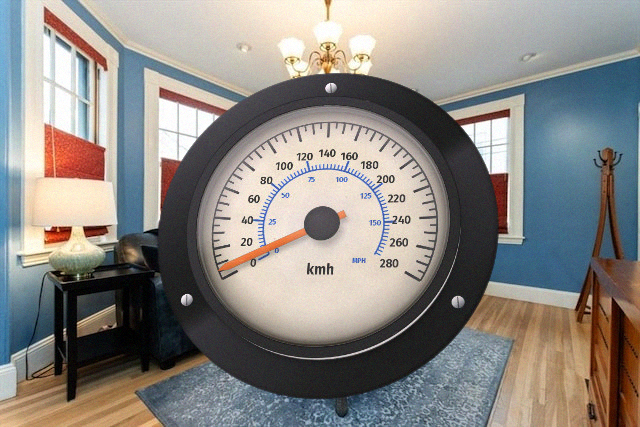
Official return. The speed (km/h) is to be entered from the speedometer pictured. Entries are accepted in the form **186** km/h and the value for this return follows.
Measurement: **5** km/h
